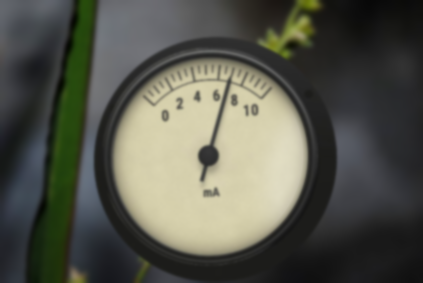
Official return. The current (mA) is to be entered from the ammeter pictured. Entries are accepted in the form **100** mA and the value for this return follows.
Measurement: **7** mA
